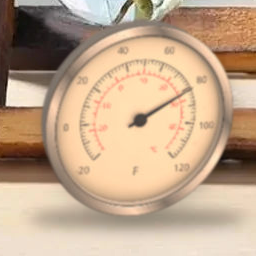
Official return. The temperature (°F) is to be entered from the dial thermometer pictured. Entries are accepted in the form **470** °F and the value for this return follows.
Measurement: **80** °F
